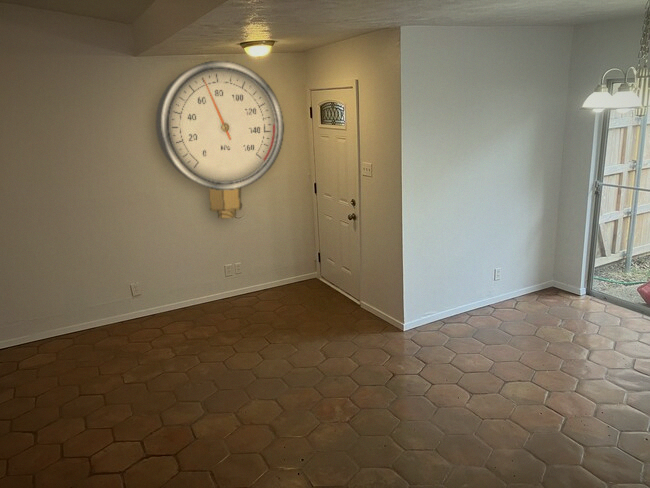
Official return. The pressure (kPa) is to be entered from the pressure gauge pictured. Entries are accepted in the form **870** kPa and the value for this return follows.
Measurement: **70** kPa
